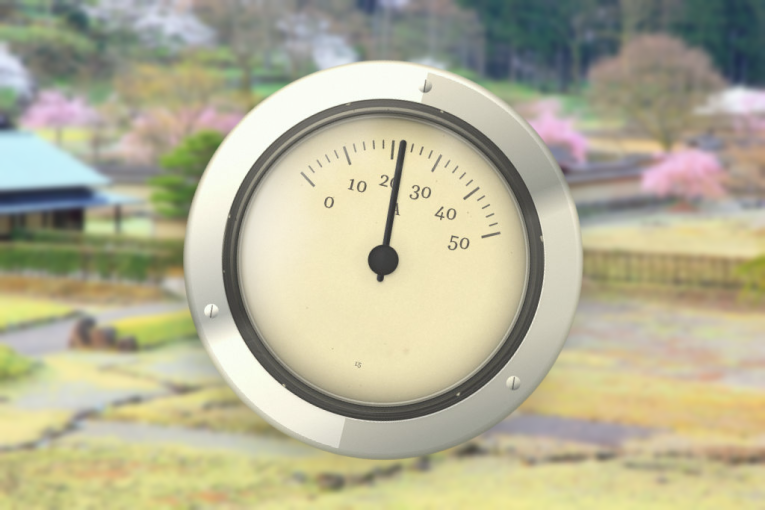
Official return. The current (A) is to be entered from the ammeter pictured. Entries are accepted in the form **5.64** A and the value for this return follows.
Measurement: **22** A
